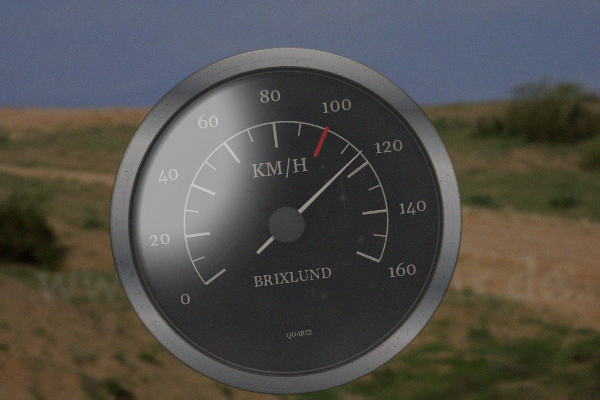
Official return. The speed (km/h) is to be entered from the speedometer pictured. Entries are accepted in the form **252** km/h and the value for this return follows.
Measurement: **115** km/h
